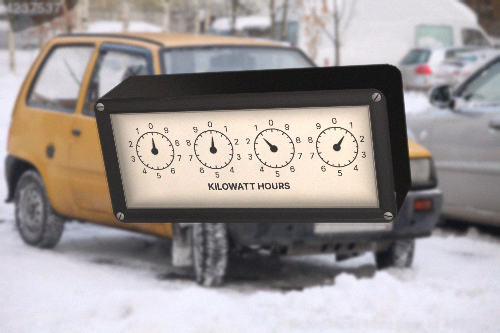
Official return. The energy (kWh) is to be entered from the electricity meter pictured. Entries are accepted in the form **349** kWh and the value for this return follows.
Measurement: **11** kWh
